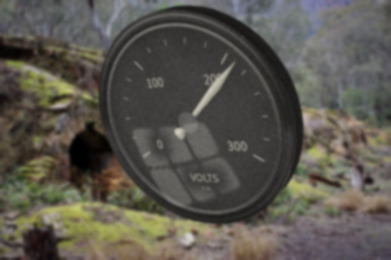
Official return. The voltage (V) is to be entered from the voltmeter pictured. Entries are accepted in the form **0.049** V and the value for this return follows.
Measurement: **210** V
